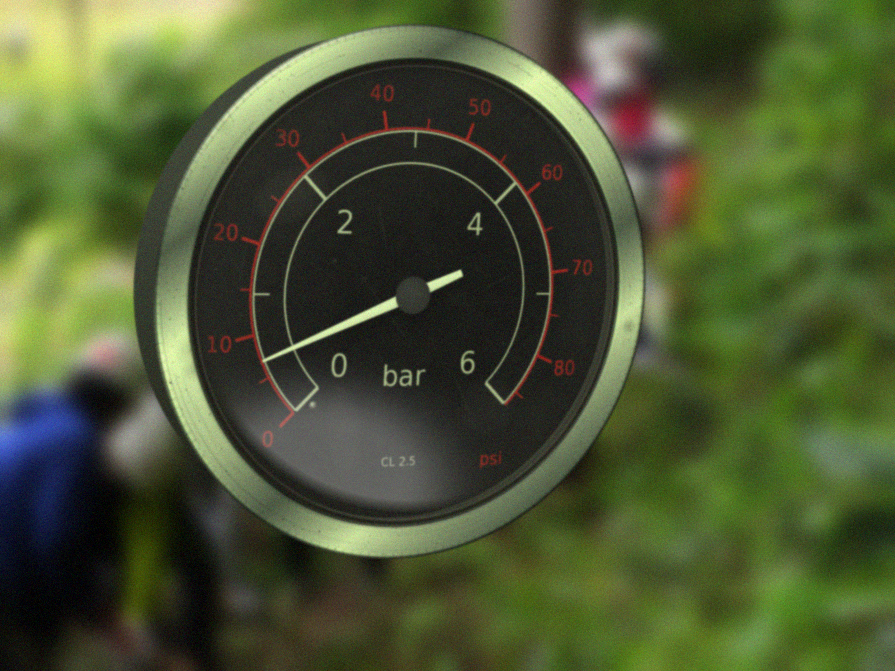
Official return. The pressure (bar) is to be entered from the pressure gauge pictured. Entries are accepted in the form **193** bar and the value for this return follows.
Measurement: **0.5** bar
